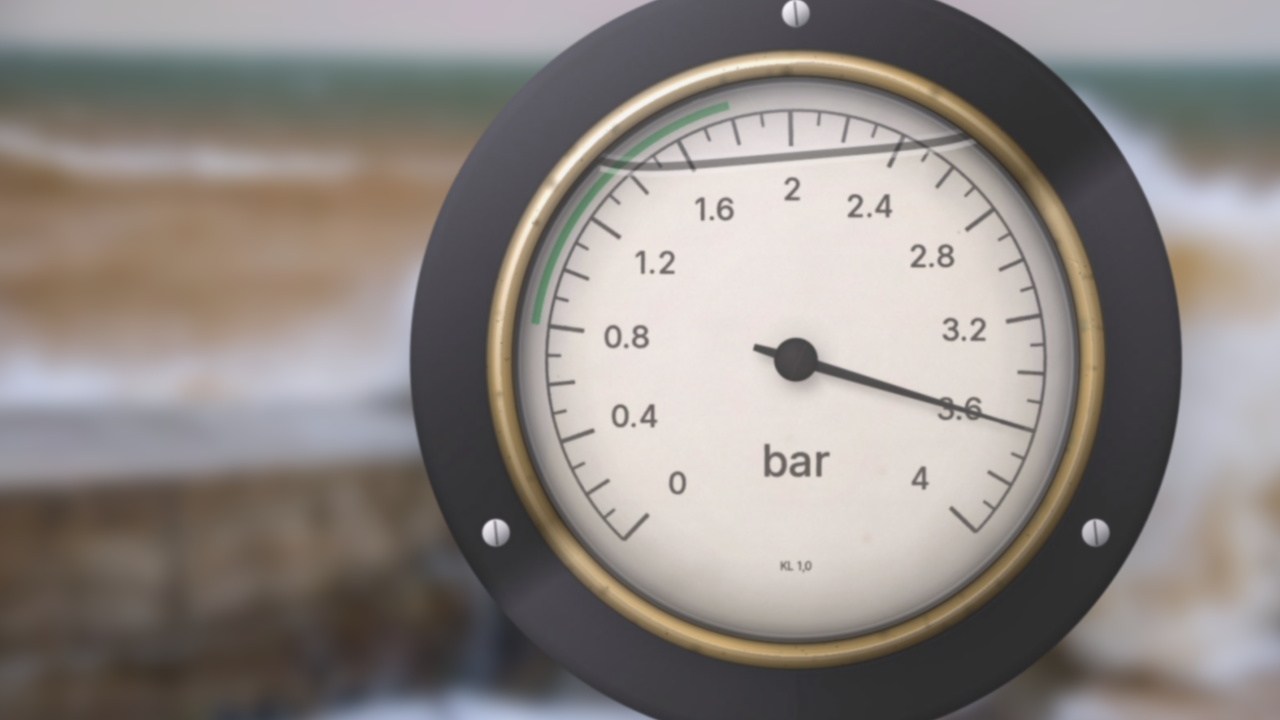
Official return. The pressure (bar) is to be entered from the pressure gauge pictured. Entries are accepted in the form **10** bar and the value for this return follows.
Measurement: **3.6** bar
